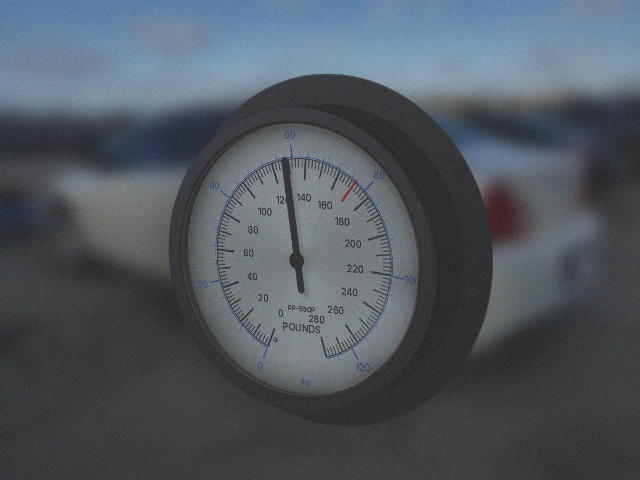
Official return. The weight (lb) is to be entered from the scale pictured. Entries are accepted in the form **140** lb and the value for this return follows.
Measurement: **130** lb
